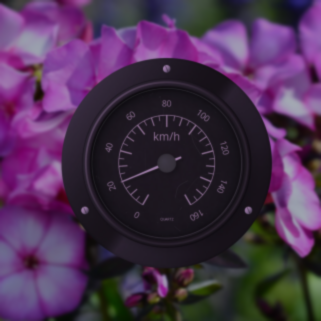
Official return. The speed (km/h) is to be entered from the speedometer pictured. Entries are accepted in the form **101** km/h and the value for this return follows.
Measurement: **20** km/h
